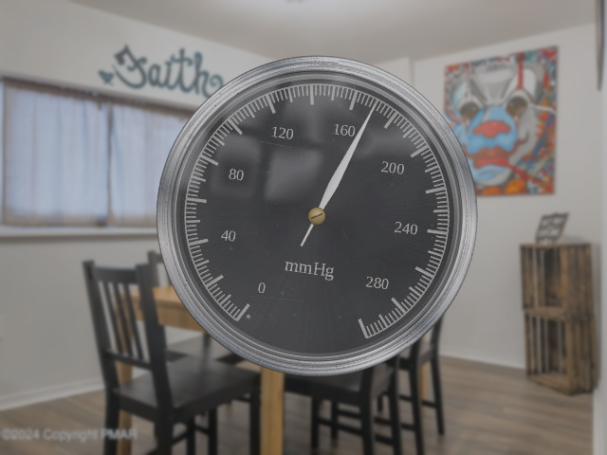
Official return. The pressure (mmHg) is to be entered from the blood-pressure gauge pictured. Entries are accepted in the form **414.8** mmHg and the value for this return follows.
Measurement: **170** mmHg
